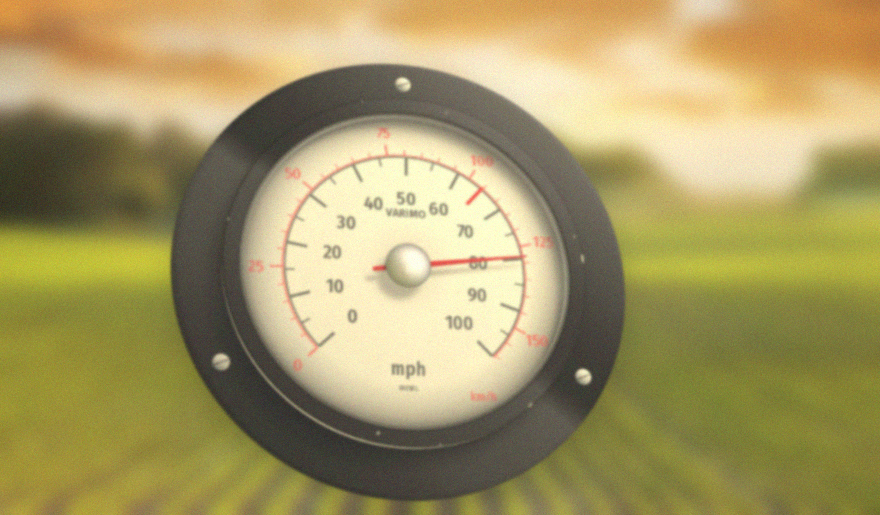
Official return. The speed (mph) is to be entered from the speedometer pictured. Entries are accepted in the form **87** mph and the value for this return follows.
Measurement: **80** mph
